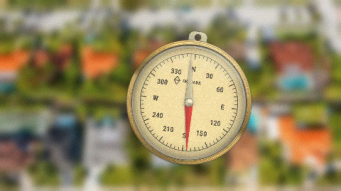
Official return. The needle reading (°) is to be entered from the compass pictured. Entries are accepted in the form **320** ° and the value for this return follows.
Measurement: **175** °
